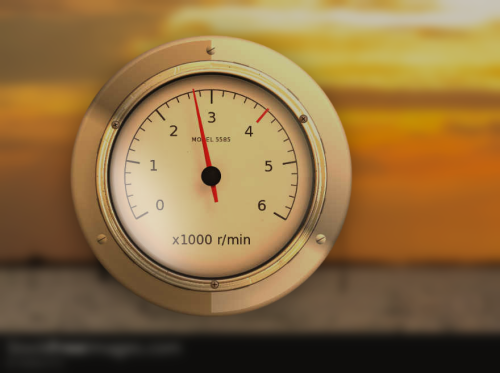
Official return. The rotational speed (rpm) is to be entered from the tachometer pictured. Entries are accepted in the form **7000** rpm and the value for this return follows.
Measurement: **2700** rpm
